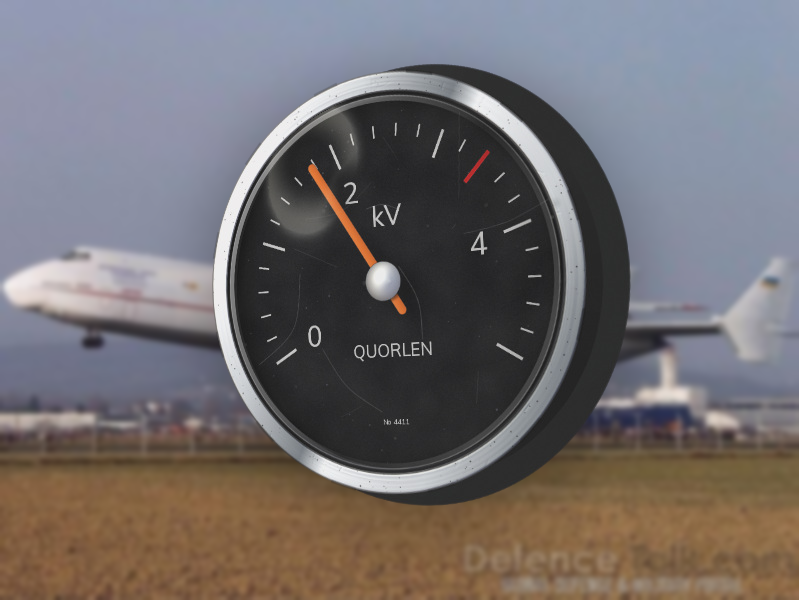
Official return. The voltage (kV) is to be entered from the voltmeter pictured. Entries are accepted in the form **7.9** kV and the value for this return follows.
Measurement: **1.8** kV
